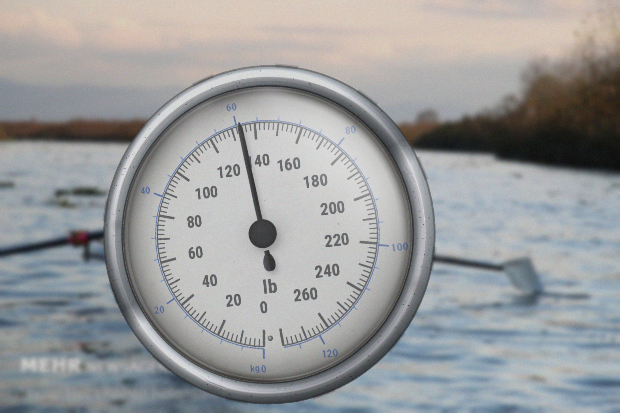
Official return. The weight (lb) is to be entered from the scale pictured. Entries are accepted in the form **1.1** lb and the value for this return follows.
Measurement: **134** lb
